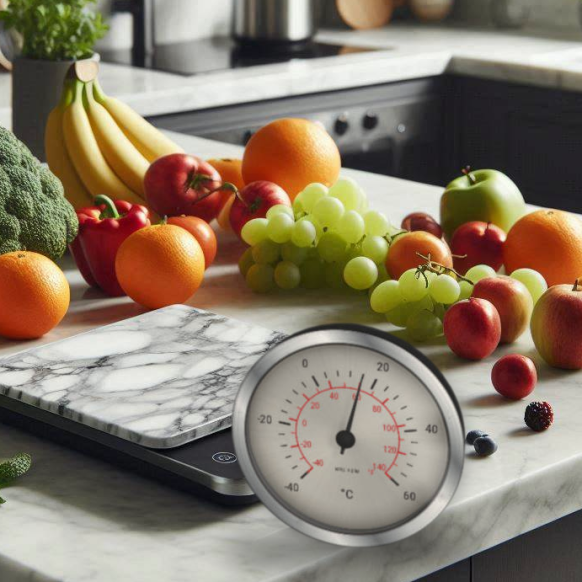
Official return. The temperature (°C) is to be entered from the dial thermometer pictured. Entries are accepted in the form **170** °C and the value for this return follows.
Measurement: **16** °C
